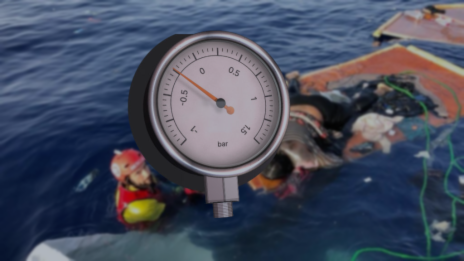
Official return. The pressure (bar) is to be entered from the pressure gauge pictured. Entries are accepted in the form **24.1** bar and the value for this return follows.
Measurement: **-0.25** bar
